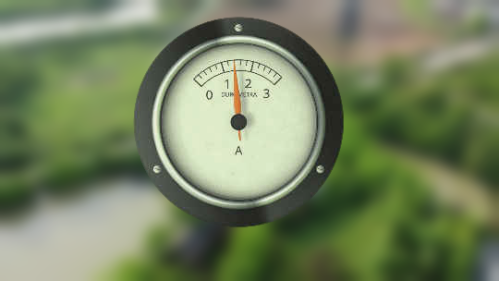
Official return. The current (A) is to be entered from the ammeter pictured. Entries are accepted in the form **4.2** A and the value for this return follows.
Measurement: **1.4** A
